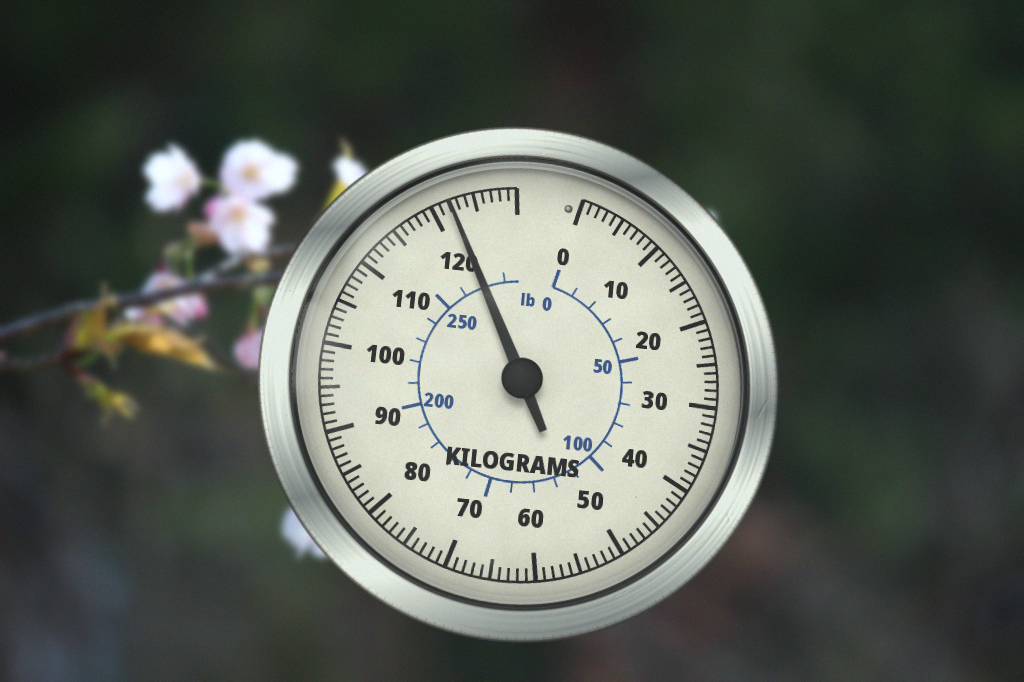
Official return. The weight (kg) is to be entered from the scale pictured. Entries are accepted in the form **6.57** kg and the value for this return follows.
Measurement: **122** kg
